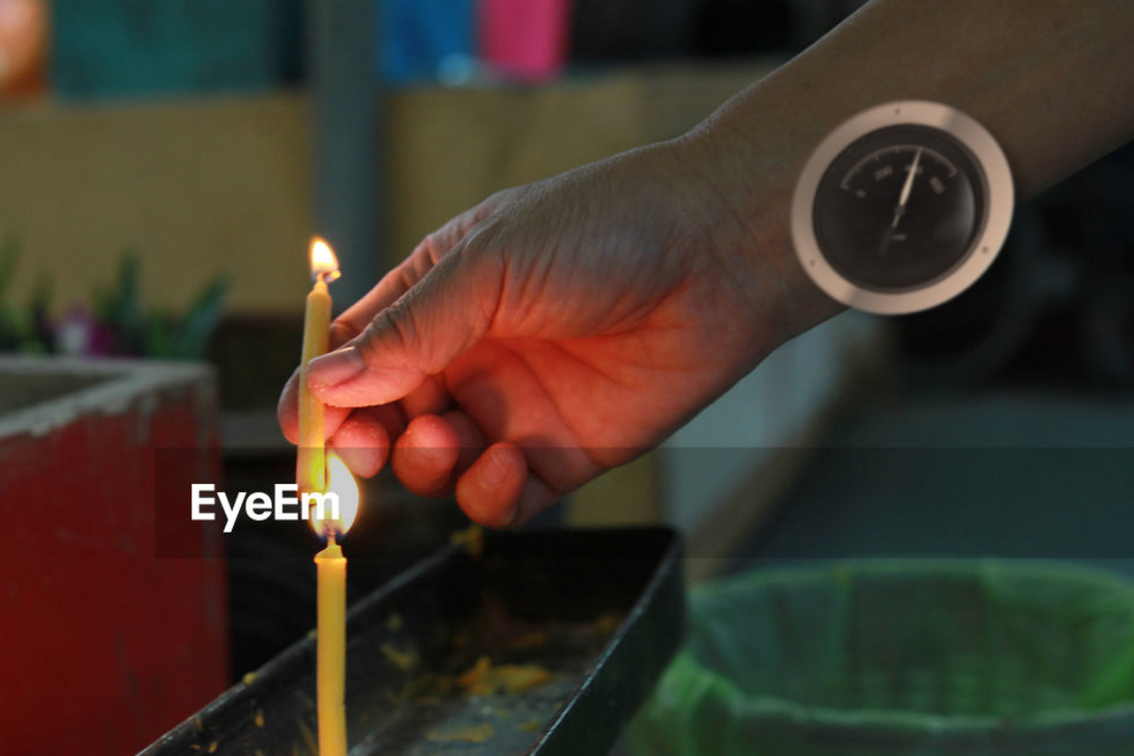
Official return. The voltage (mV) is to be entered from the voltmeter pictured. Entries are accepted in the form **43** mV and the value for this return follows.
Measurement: **400** mV
